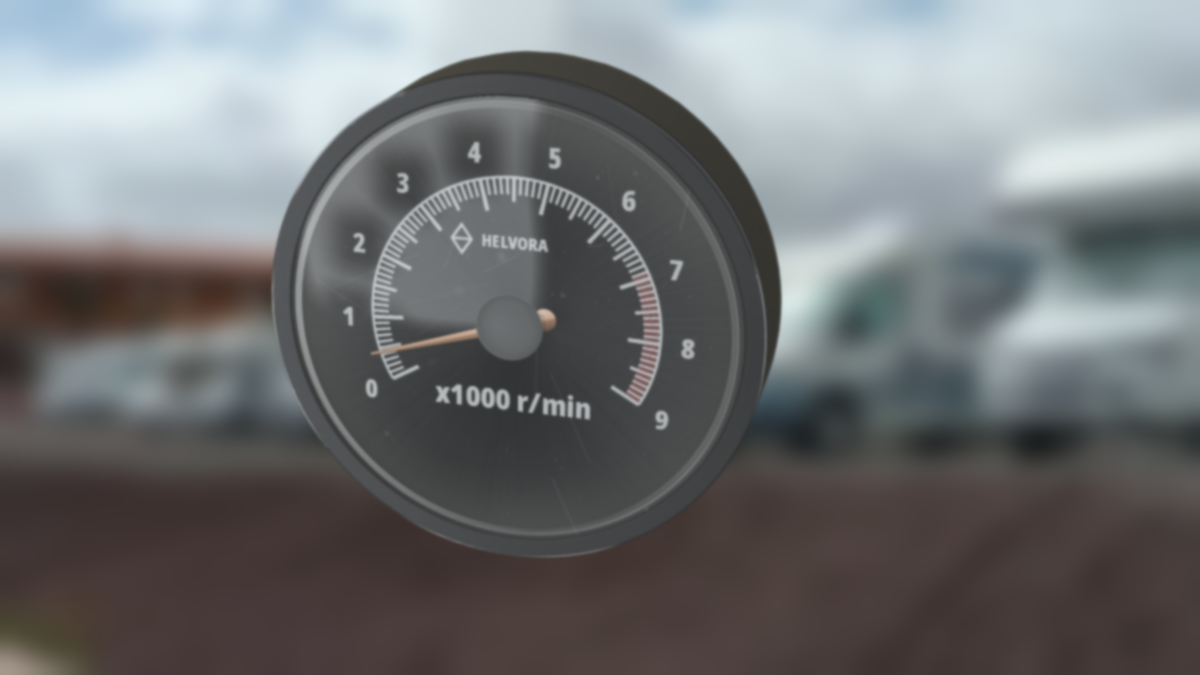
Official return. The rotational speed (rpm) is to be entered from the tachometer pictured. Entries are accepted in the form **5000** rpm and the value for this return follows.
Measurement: **500** rpm
